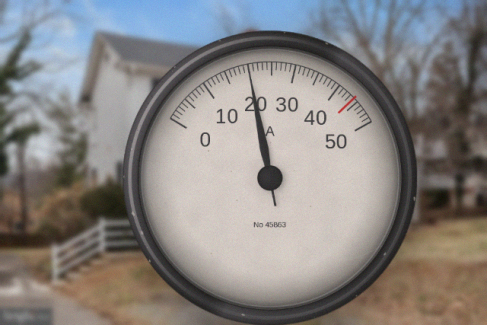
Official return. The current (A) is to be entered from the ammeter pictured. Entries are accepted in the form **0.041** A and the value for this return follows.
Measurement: **20** A
